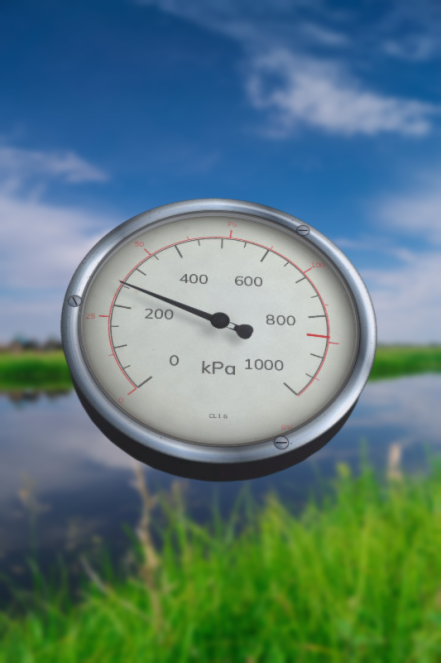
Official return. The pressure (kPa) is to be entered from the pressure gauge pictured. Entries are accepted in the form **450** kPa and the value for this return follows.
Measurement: **250** kPa
